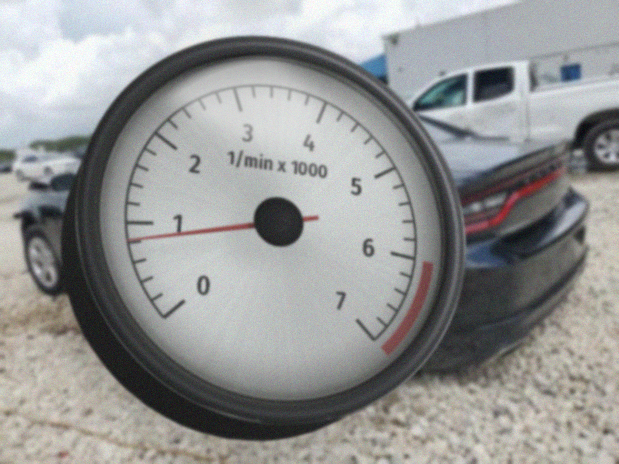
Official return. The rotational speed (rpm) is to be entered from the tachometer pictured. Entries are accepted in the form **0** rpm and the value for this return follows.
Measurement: **800** rpm
